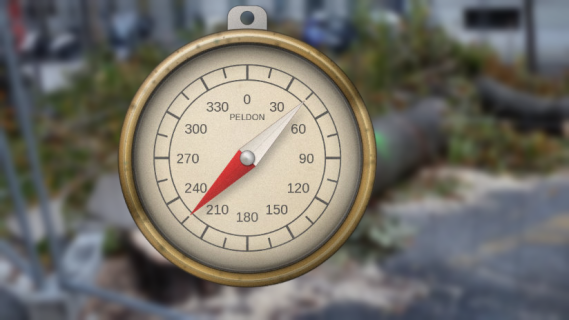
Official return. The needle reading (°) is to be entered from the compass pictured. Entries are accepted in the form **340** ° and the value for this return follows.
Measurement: **225** °
